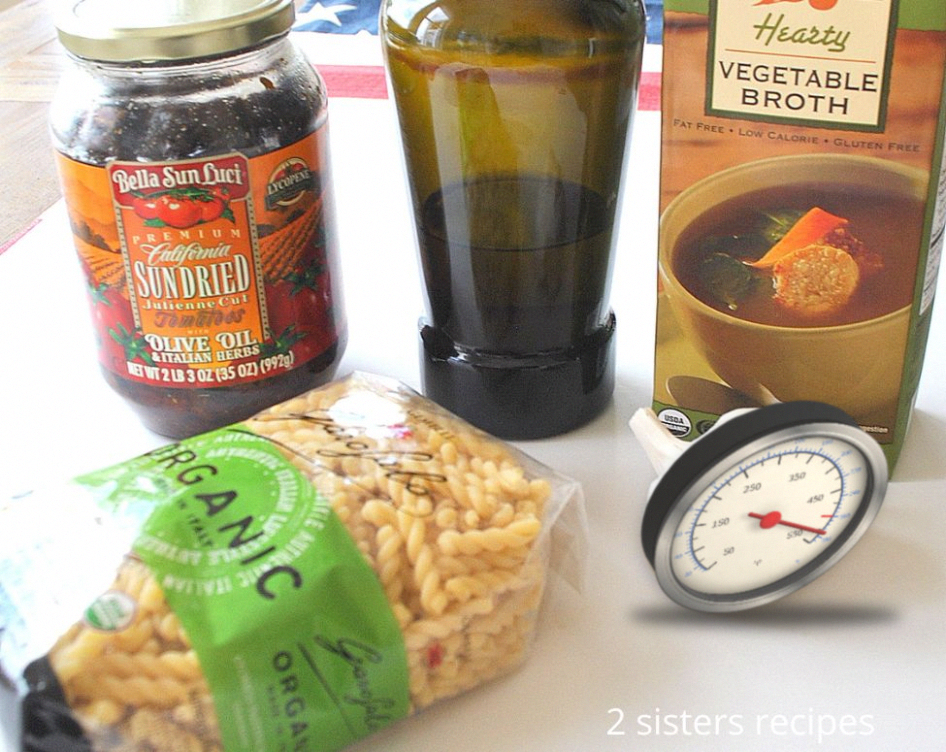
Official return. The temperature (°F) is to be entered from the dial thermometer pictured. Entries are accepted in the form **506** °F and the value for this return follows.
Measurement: **525** °F
